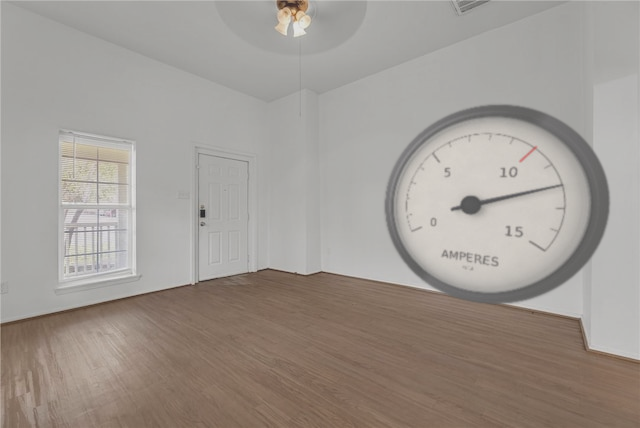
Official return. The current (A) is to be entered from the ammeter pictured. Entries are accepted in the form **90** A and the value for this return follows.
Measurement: **12** A
